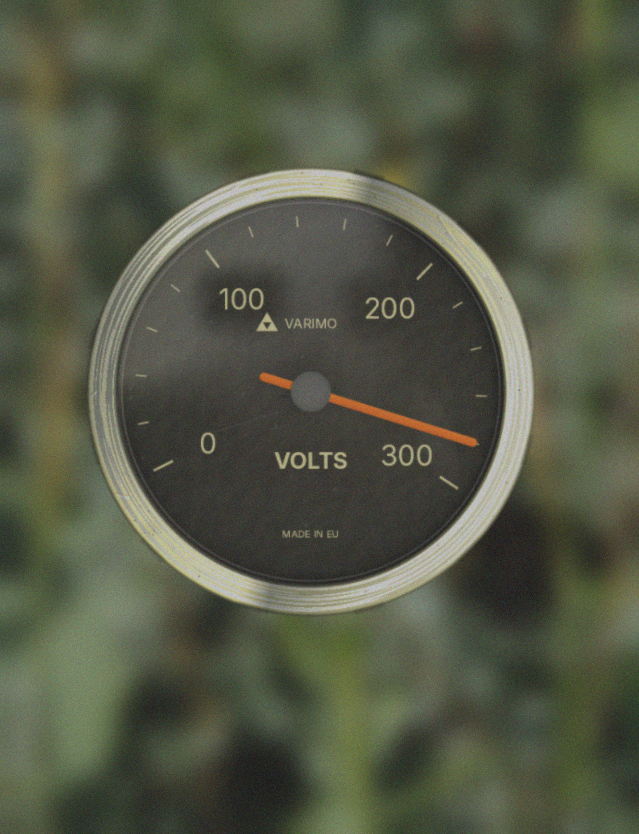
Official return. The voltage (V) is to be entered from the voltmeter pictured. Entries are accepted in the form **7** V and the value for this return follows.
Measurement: **280** V
